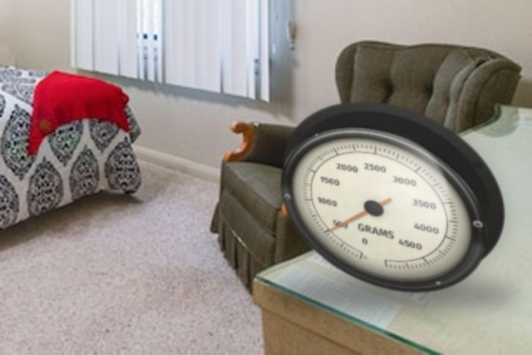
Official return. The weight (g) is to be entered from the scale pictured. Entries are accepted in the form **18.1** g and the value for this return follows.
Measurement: **500** g
